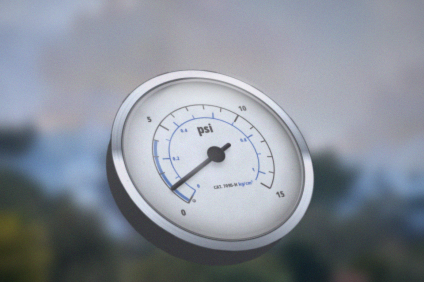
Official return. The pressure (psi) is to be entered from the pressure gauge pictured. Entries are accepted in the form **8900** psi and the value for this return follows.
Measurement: **1** psi
